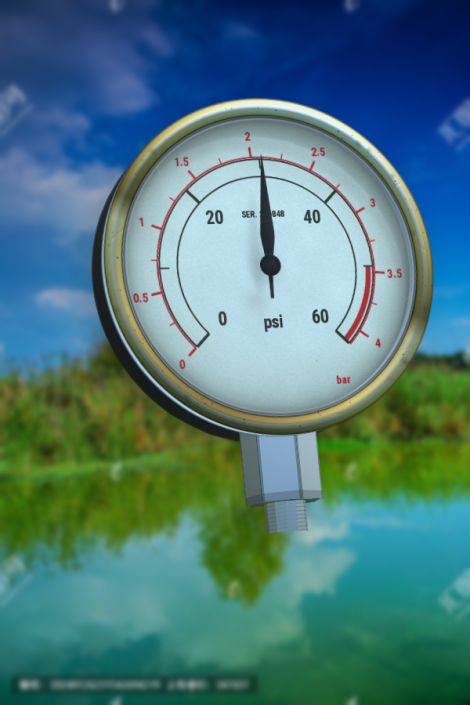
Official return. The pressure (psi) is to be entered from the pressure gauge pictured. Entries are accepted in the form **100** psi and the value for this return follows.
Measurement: **30** psi
